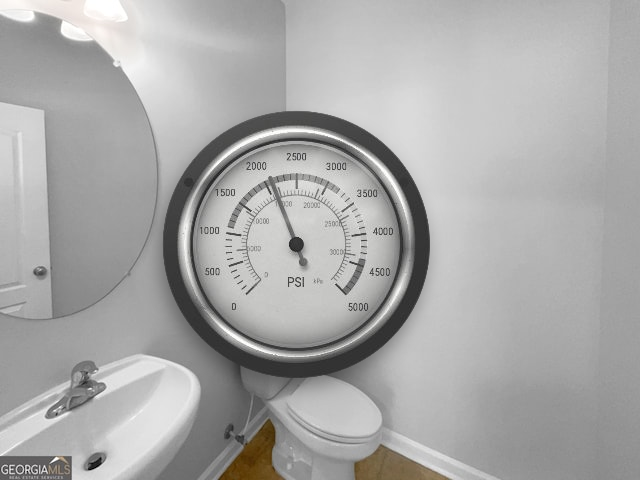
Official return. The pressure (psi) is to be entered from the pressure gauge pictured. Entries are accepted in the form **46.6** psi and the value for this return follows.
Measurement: **2100** psi
